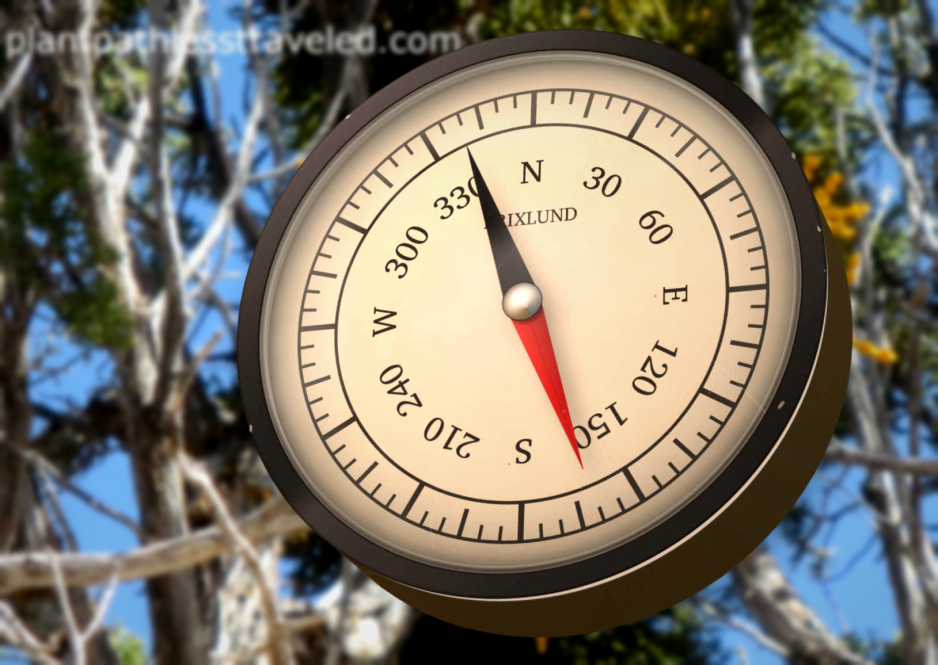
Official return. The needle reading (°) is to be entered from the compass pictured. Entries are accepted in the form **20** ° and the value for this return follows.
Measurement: **160** °
